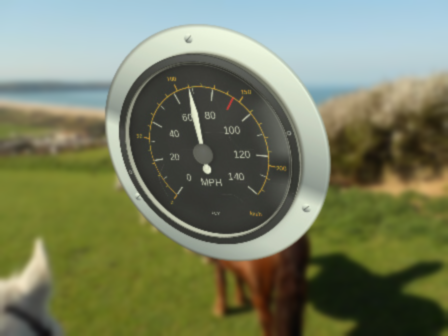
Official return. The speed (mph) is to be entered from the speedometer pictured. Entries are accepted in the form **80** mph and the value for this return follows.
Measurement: **70** mph
